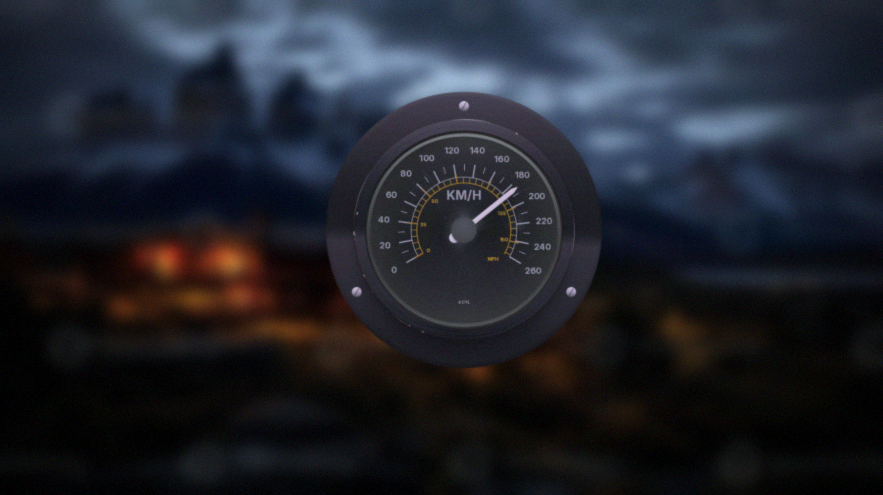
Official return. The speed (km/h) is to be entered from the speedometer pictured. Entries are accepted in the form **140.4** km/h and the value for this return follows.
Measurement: **185** km/h
